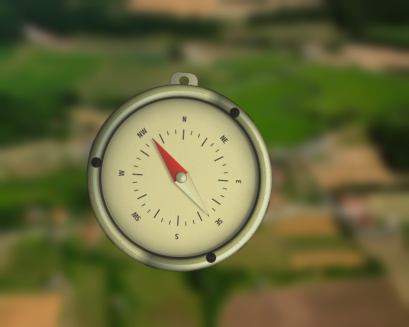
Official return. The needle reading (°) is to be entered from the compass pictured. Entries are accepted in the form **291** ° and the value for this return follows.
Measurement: **320** °
